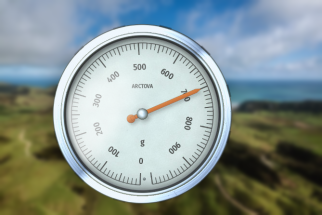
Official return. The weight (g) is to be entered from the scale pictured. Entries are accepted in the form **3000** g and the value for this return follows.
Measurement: **700** g
